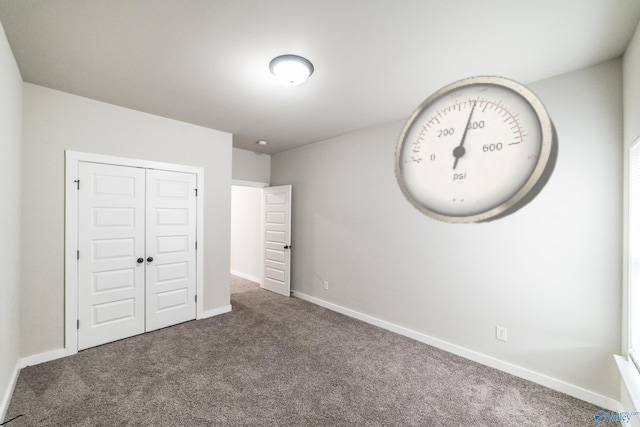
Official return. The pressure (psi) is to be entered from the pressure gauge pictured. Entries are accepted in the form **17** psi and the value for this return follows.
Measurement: **360** psi
